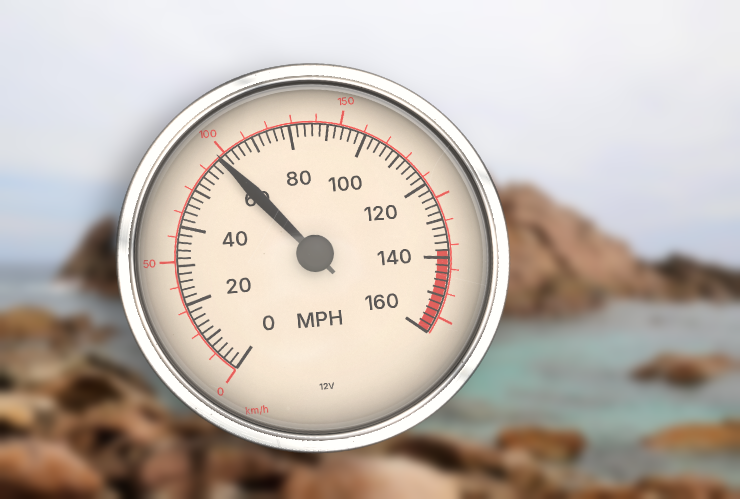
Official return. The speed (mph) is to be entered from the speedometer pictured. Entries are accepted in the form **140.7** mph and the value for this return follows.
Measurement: **60** mph
